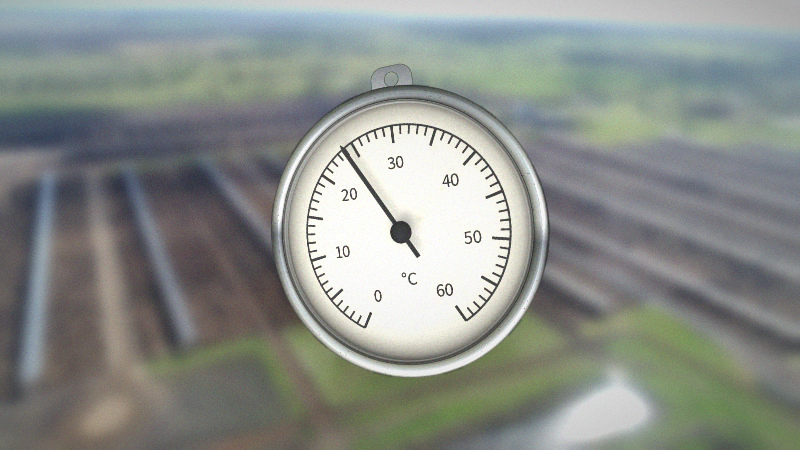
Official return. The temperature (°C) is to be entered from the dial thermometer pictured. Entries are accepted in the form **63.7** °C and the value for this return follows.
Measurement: **24** °C
